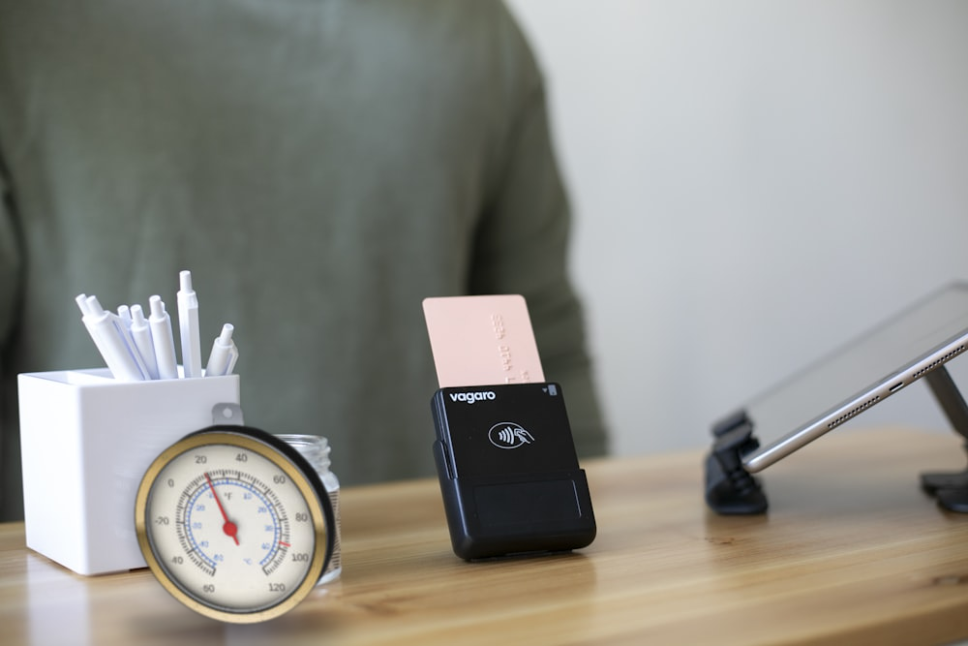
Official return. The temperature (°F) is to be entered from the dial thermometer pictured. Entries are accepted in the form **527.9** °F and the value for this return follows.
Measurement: **20** °F
